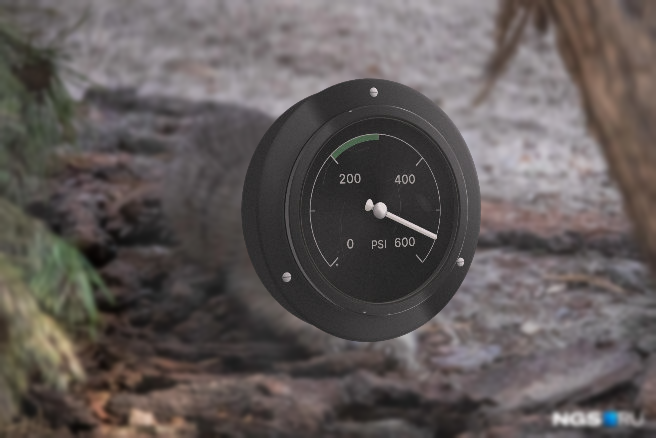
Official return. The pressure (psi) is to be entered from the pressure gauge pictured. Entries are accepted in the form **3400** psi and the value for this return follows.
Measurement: **550** psi
